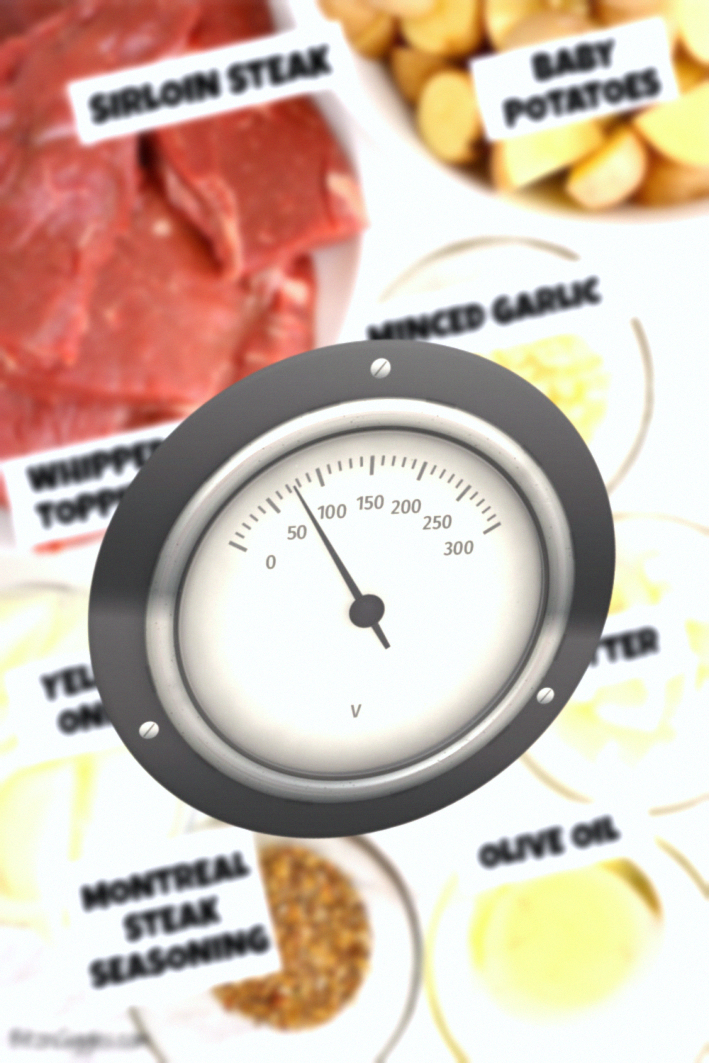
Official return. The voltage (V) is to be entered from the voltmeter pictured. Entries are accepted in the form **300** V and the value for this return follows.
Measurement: **75** V
